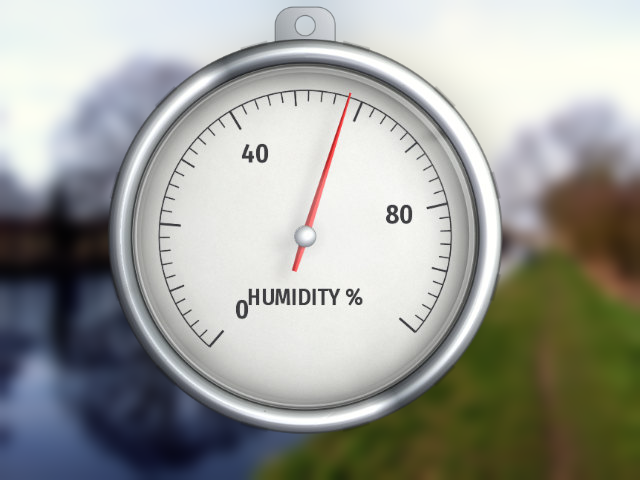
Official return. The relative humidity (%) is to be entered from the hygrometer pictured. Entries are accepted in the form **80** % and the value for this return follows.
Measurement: **58** %
